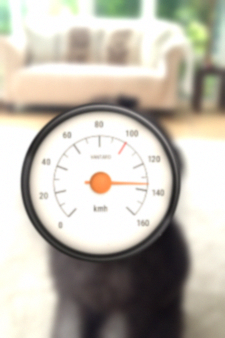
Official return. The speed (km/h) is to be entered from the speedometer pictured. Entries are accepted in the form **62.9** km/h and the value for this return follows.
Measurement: **135** km/h
